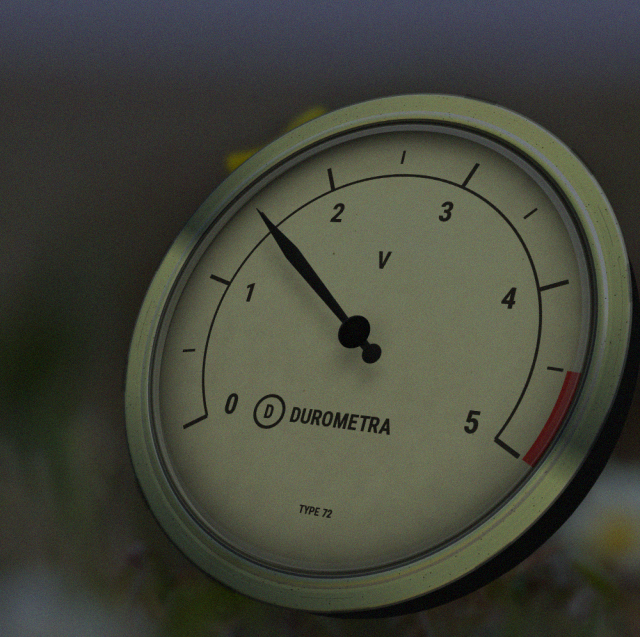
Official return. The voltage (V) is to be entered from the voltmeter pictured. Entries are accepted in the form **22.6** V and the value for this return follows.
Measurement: **1.5** V
